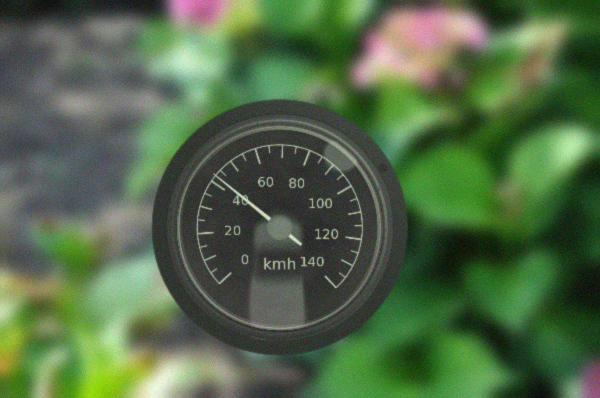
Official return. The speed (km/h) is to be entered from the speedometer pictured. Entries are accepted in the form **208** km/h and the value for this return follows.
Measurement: **42.5** km/h
